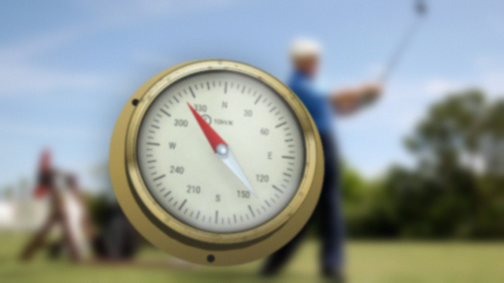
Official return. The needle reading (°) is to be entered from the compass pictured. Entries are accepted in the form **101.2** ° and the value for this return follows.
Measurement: **320** °
